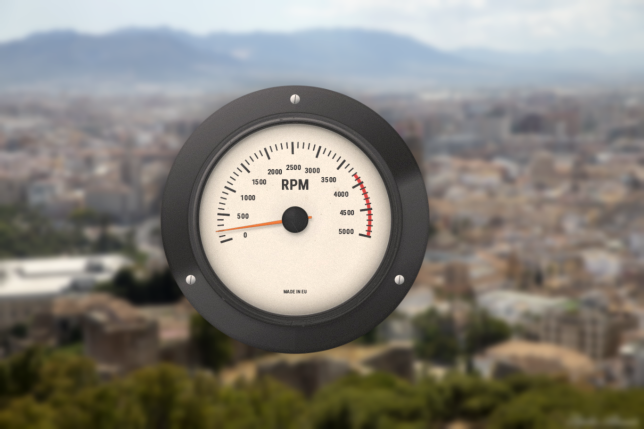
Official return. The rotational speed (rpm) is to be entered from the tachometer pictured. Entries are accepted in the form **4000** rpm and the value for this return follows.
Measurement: **200** rpm
